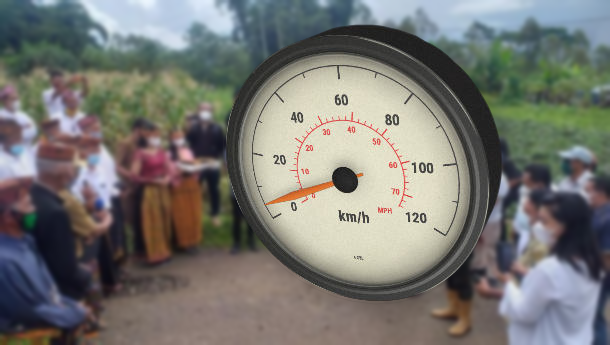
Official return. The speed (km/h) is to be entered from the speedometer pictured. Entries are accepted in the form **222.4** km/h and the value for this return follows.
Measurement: **5** km/h
